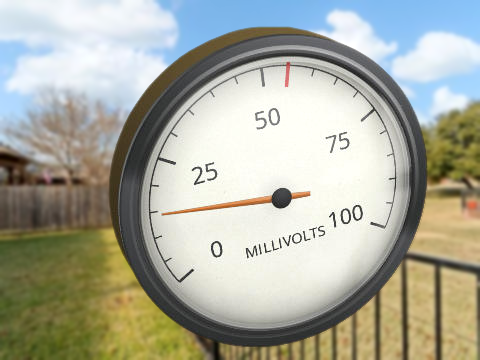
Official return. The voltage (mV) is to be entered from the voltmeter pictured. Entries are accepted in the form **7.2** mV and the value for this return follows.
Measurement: **15** mV
